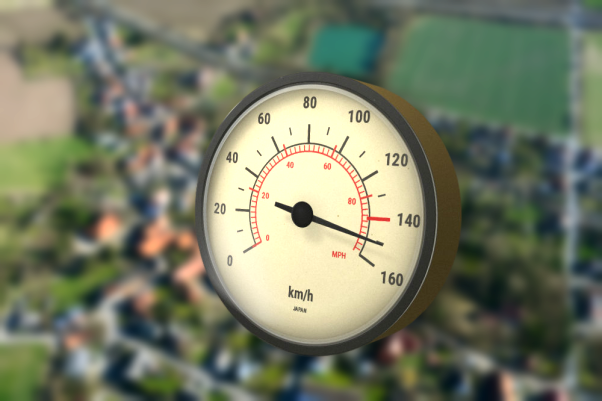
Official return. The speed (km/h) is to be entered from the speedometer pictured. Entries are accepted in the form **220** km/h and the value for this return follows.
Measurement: **150** km/h
